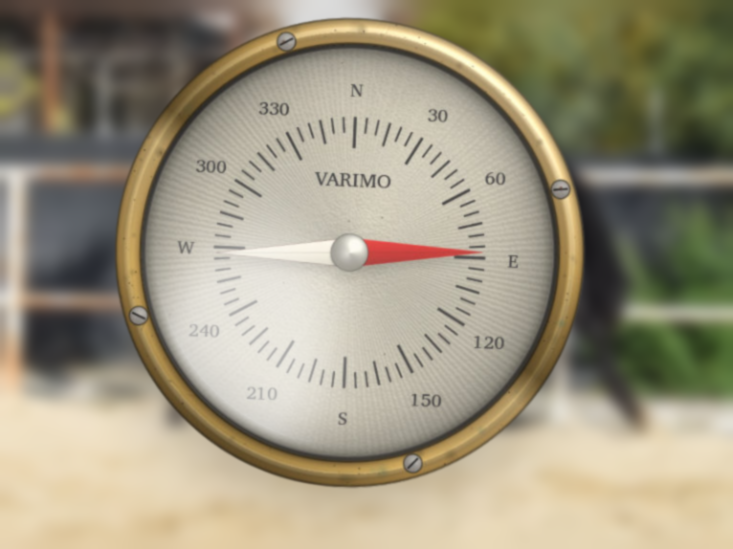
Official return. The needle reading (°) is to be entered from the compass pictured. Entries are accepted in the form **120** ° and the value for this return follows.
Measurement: **87.5** °
